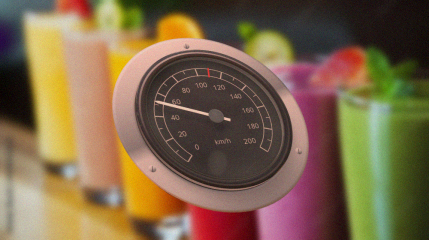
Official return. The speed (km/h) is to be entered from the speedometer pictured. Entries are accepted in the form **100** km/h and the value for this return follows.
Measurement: **50** km/h
